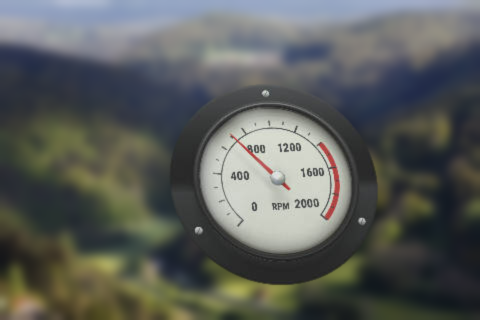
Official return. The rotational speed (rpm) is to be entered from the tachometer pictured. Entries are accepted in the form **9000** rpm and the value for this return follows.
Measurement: **700** rpm
